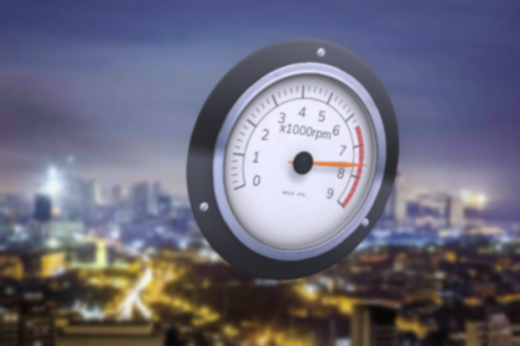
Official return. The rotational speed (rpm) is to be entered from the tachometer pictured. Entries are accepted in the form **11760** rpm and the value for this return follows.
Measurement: **7600** rpm
